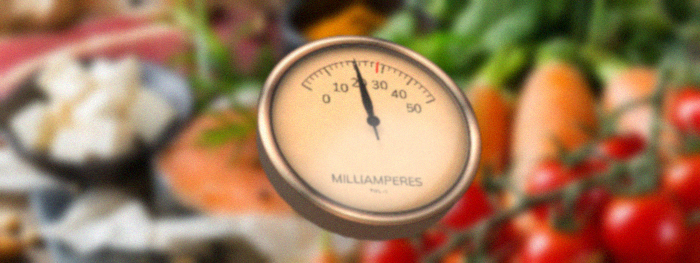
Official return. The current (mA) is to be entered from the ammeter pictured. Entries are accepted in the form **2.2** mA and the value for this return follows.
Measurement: **20** mA
